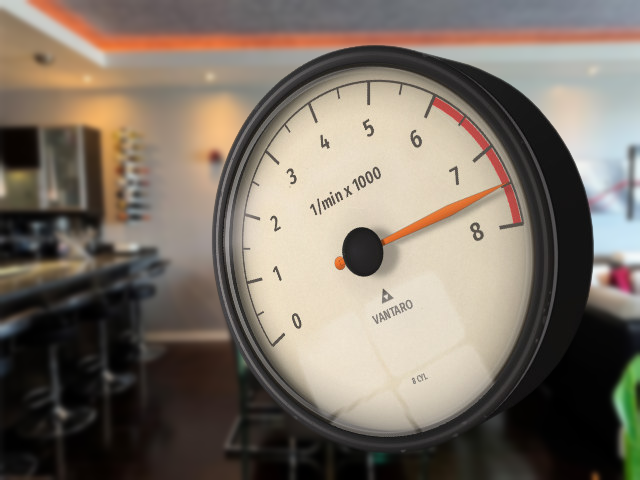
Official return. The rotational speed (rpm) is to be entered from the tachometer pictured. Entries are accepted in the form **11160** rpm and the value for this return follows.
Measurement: **7500** rpm
